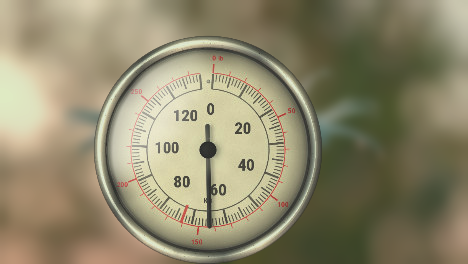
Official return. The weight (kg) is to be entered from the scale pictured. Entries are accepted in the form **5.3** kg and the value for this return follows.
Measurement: **65** kg
